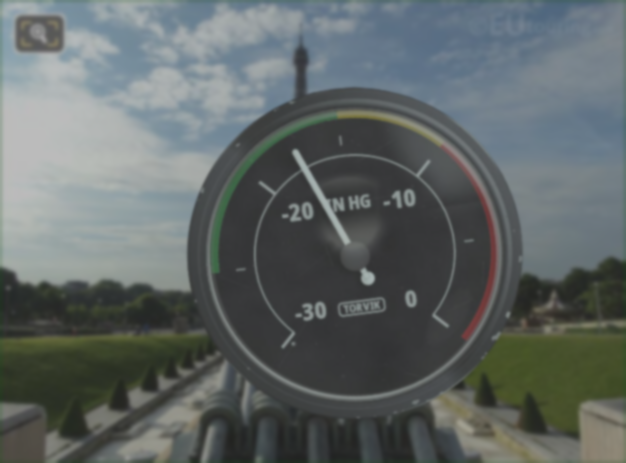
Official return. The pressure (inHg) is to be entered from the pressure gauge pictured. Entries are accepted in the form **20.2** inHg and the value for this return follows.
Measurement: **-17.5** inHg
